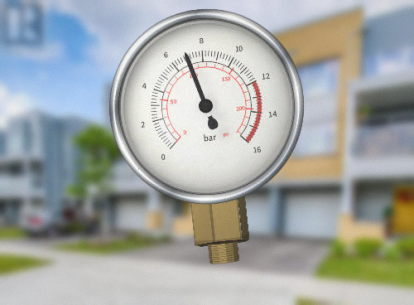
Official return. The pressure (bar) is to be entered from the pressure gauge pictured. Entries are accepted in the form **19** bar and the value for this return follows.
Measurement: **7** bar
